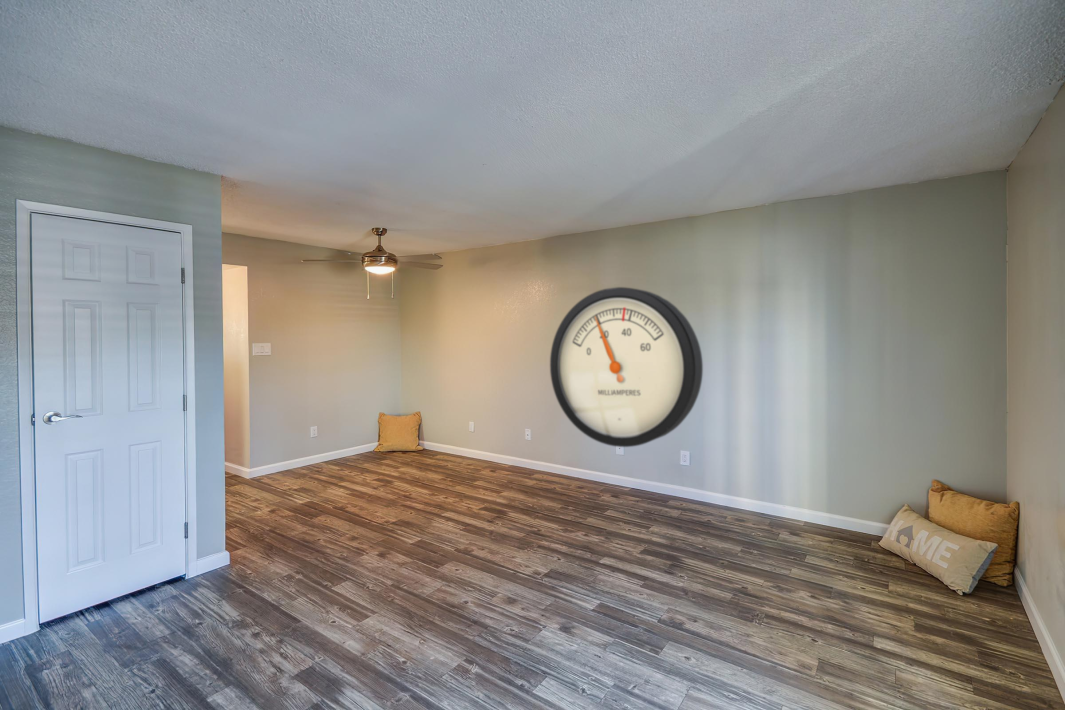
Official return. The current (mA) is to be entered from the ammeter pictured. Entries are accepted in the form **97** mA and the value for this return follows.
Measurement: **20** mA
